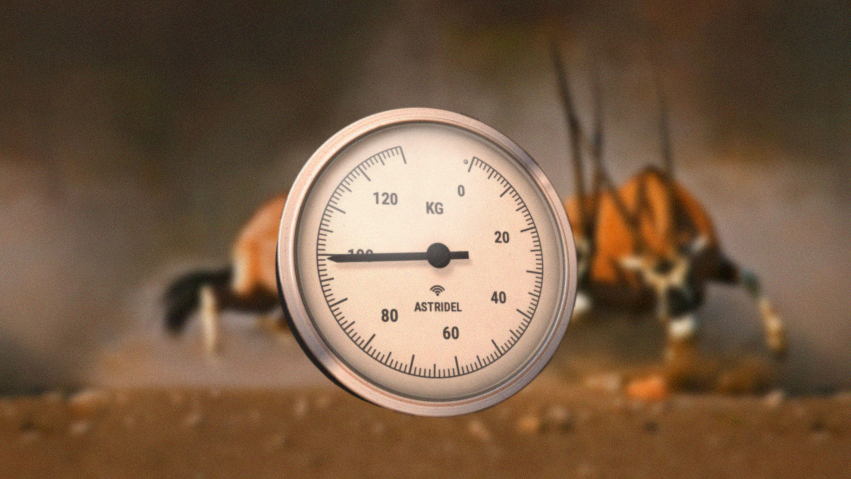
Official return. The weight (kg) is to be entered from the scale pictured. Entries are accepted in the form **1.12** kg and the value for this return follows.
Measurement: **99** kg
